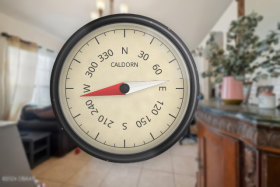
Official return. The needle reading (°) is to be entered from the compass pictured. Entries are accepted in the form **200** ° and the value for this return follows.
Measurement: **260** °
